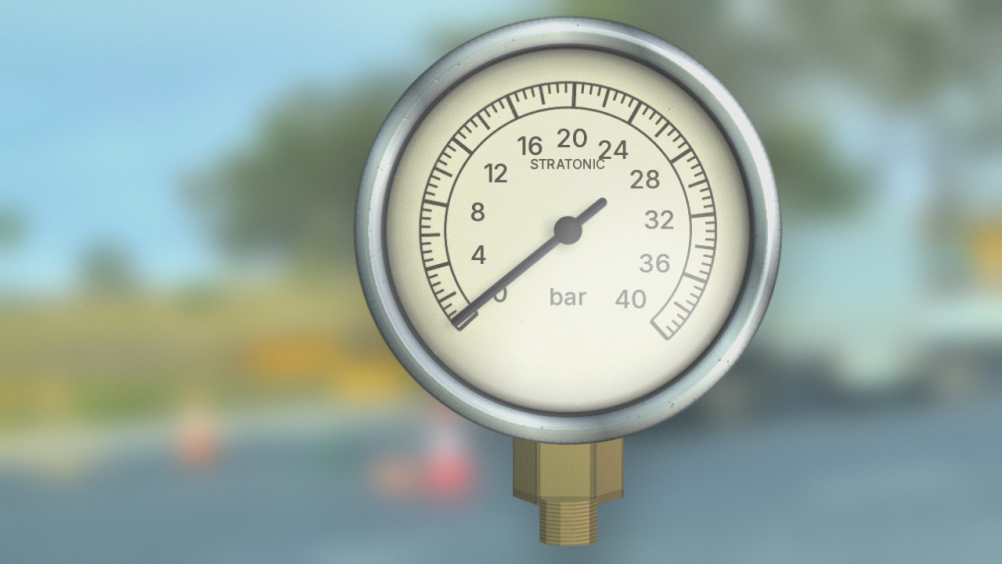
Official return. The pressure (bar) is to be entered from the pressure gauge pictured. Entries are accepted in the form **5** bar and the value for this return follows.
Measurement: **0.5** bar
